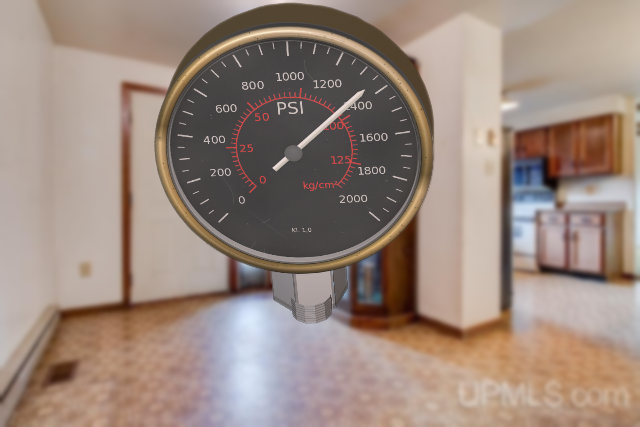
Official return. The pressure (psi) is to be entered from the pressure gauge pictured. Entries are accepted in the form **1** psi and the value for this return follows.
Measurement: **1350** psi
